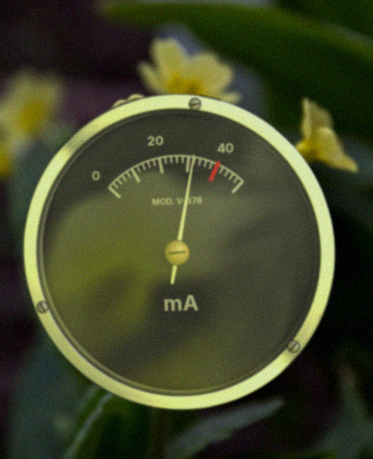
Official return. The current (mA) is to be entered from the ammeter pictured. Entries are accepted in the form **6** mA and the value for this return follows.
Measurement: **32** mA
